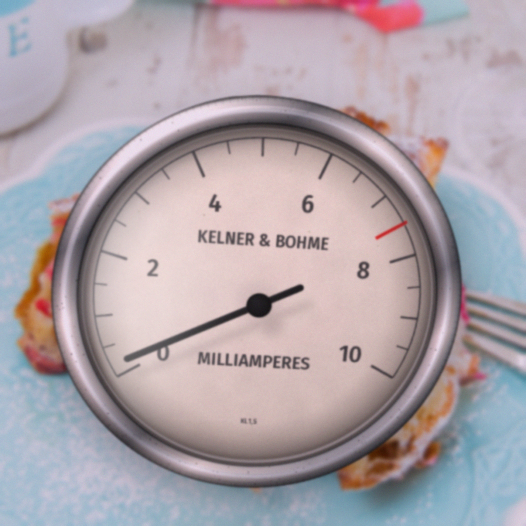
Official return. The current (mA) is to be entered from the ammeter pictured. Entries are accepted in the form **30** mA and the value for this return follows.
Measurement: **0.25** mA
